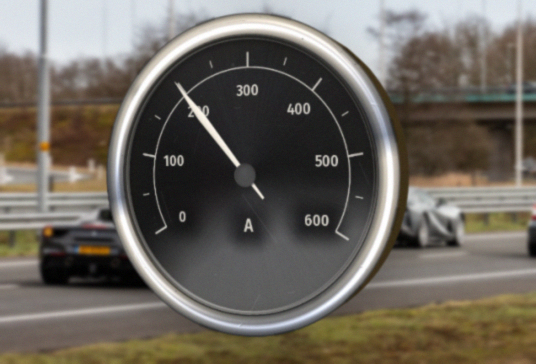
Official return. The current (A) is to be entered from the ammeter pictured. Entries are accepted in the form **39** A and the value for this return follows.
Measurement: **200** A
